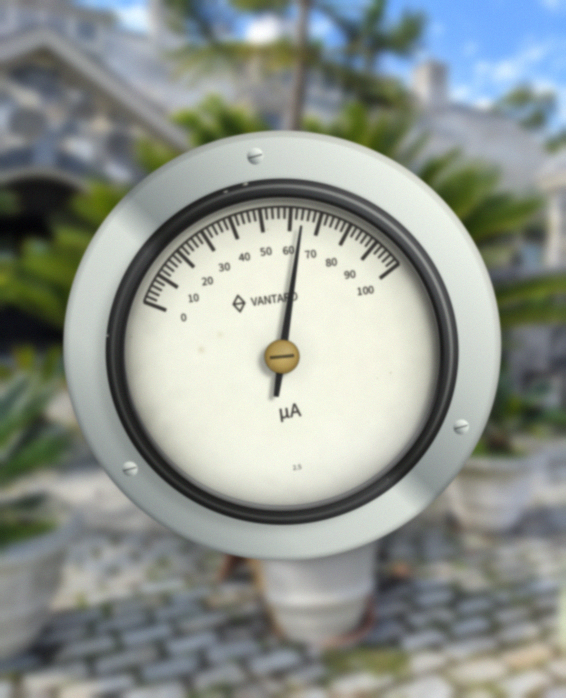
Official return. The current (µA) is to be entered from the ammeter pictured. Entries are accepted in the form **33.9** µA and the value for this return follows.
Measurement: **64** µA
